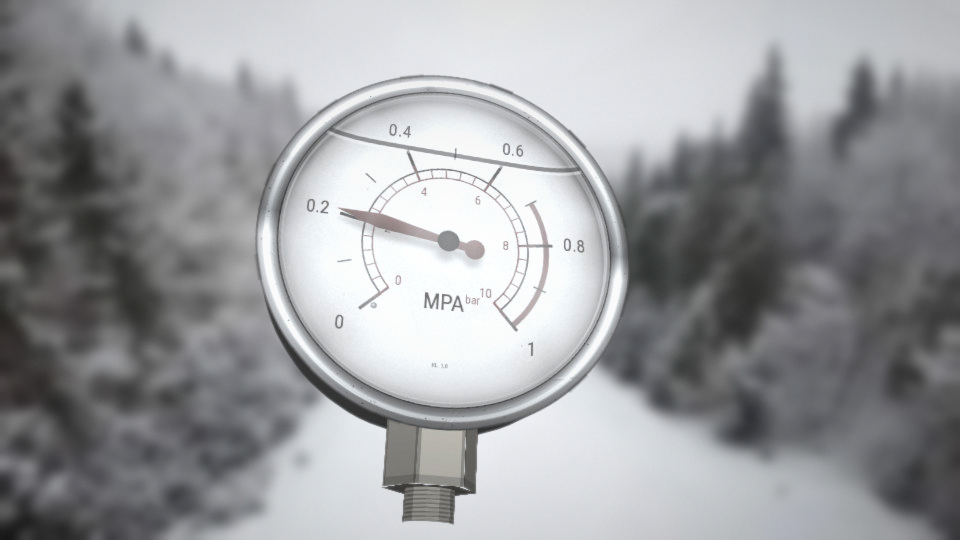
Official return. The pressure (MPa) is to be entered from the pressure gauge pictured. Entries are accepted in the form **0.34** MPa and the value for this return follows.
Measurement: **0.2** MPa
